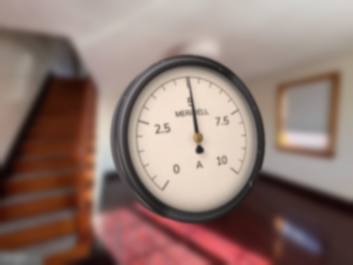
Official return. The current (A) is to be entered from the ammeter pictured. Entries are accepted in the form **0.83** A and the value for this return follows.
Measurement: **5** A
